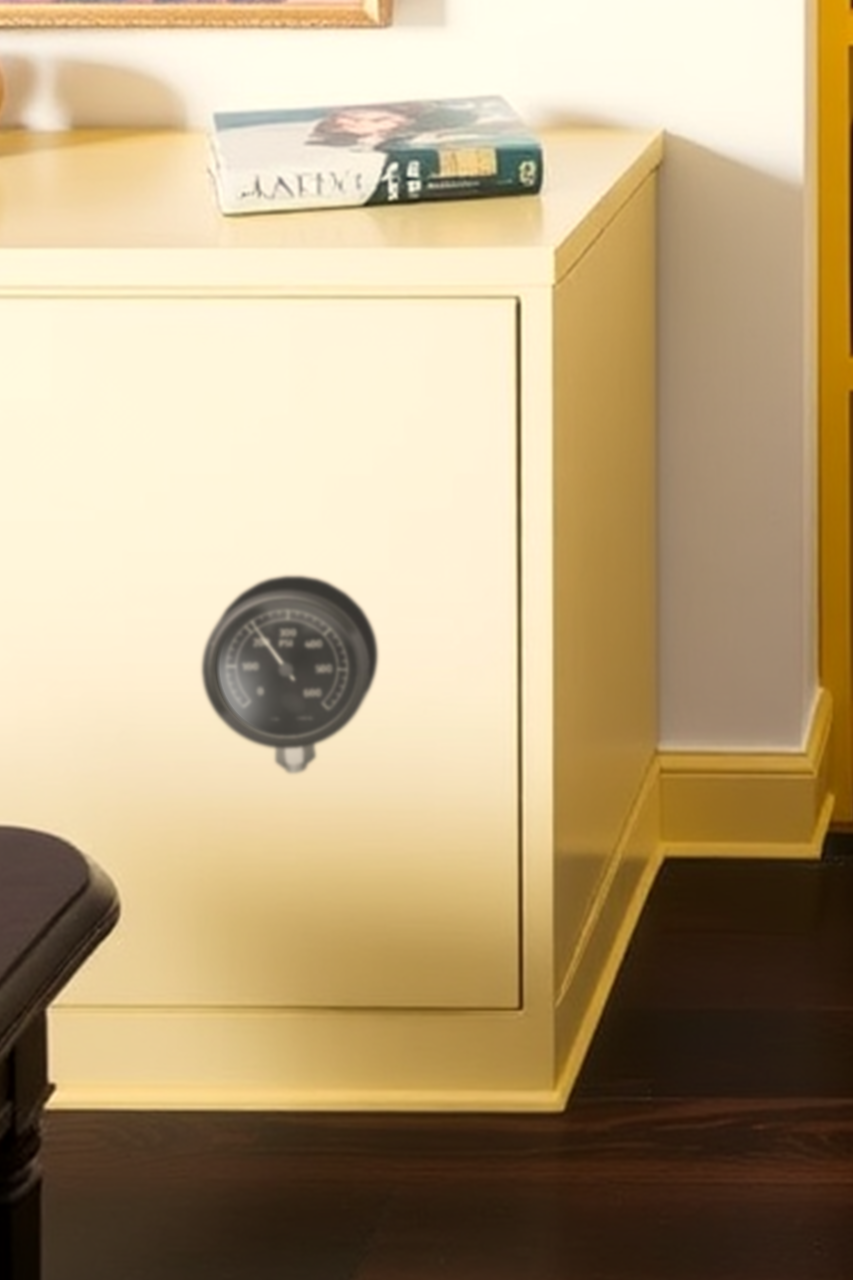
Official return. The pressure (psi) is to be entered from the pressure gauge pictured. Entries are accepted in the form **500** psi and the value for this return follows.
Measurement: **220** psi
